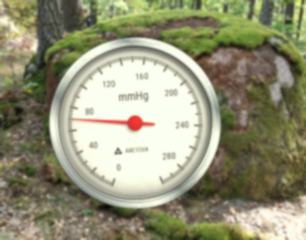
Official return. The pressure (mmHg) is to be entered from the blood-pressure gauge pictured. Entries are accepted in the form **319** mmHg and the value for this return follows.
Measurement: **70** mmHg
